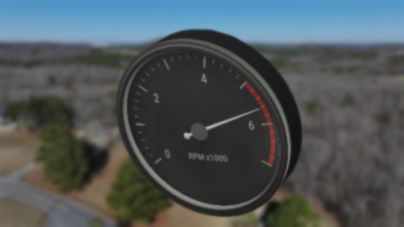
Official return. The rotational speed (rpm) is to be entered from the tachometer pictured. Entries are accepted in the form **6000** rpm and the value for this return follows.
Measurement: **5600** rpm
